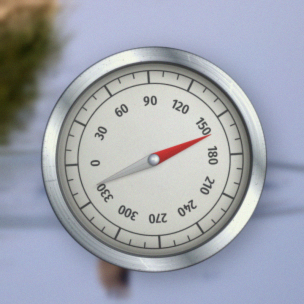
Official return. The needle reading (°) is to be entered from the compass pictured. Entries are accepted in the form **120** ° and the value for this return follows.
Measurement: **160** °
